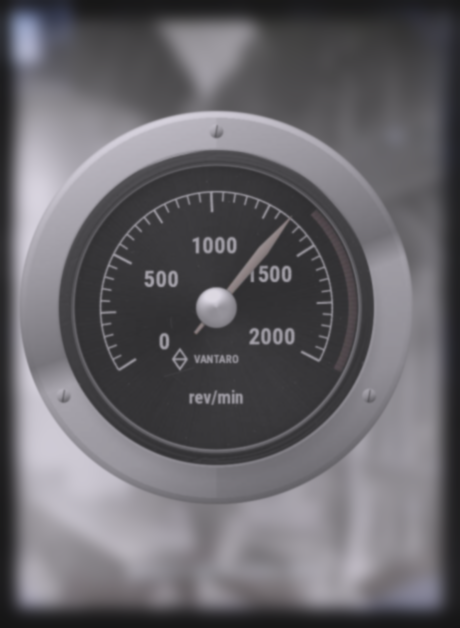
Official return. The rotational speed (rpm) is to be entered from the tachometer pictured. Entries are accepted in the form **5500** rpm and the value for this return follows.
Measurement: **1350** rpm
